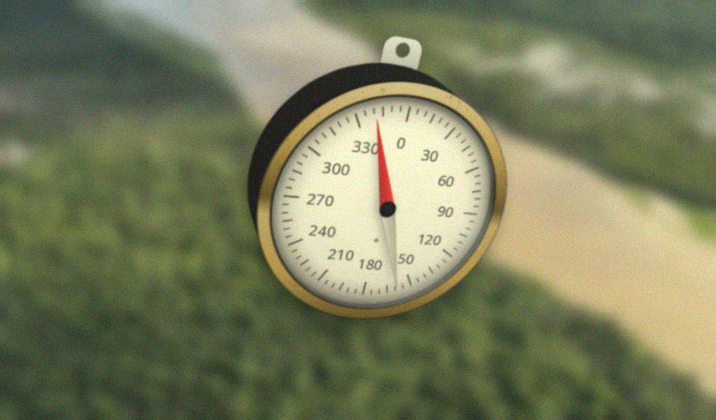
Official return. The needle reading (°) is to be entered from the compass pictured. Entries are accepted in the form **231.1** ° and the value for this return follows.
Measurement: **340** °
